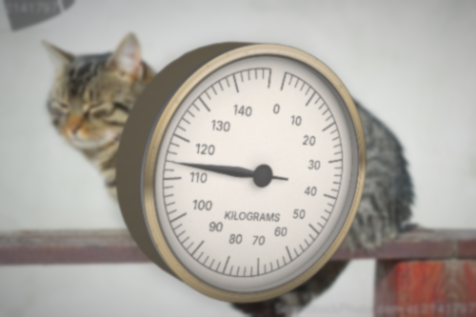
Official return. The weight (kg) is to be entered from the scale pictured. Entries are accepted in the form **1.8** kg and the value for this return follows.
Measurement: **114** kg
